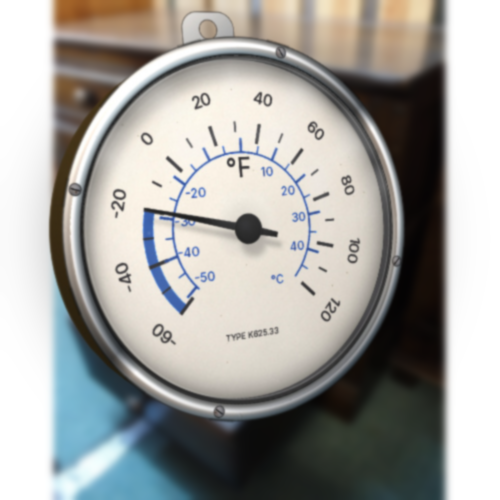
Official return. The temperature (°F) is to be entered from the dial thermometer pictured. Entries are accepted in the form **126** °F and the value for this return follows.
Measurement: **-20** °F
